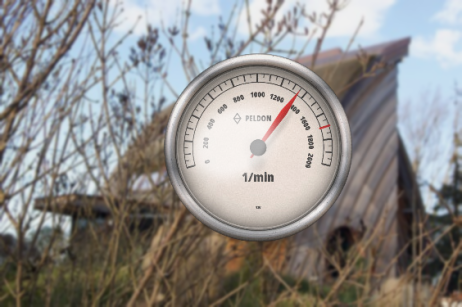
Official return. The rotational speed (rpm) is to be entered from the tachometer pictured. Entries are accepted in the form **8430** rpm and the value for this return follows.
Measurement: **1350** rpm
